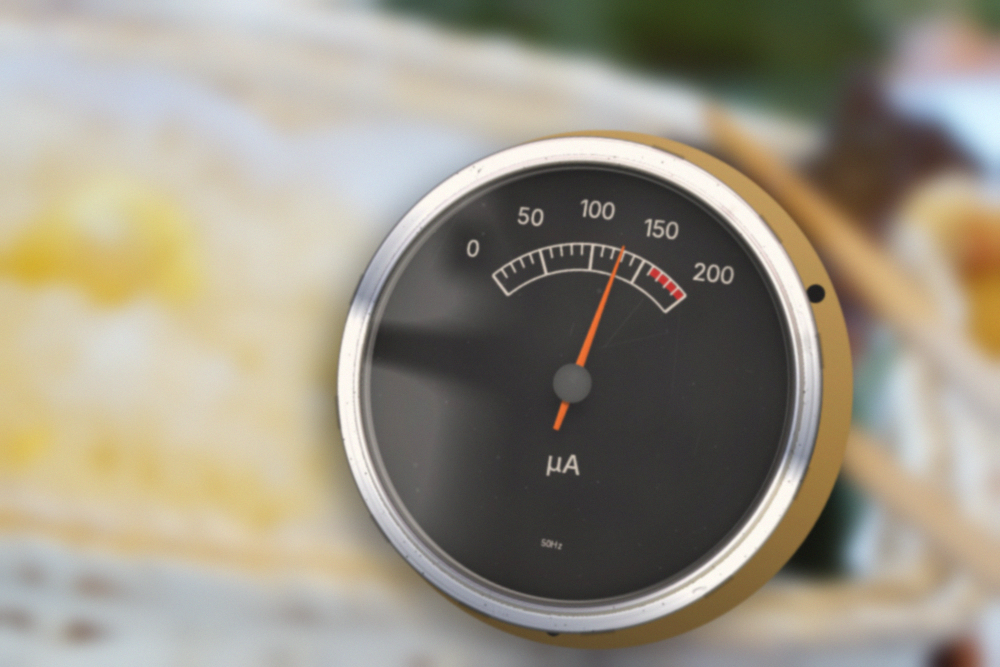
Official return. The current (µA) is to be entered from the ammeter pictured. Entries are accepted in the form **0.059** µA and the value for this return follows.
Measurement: **130** µA
